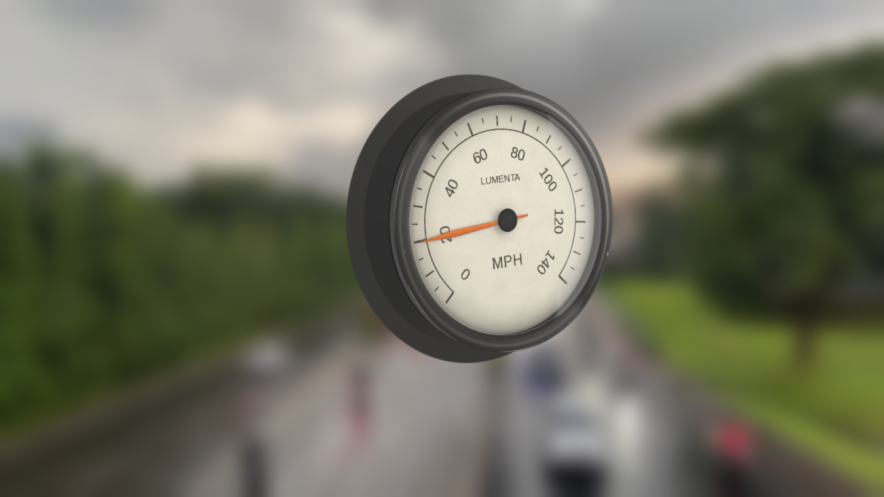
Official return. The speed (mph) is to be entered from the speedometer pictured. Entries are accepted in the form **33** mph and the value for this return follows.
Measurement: **20** mph
